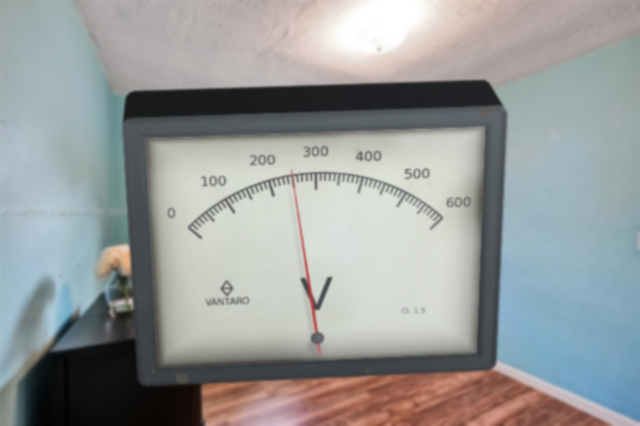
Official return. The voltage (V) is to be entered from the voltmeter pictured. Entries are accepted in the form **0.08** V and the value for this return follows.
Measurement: **250** V
